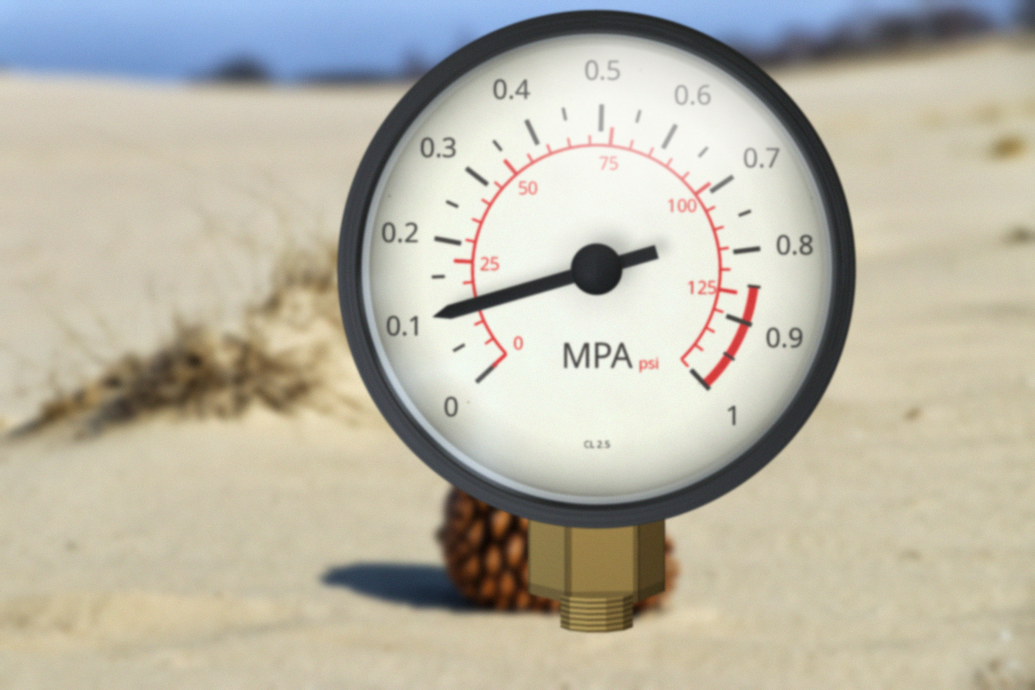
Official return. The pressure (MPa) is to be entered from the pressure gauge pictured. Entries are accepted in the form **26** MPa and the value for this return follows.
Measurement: **0.1** MPa
